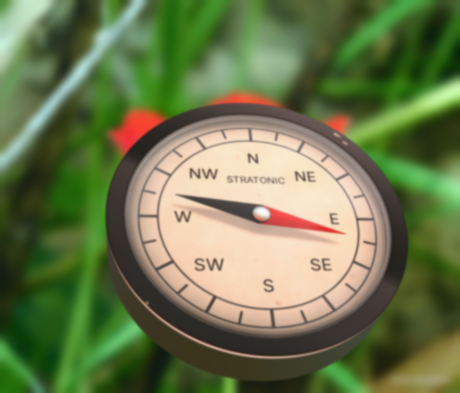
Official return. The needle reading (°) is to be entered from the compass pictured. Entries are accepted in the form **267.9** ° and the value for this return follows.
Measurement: **105** °
